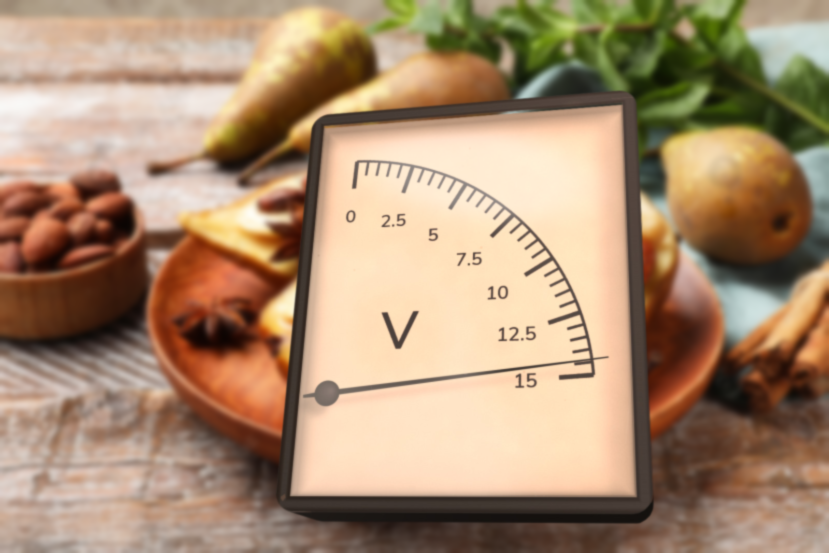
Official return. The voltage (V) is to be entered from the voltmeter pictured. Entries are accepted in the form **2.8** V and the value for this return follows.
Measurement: **14.5** V
